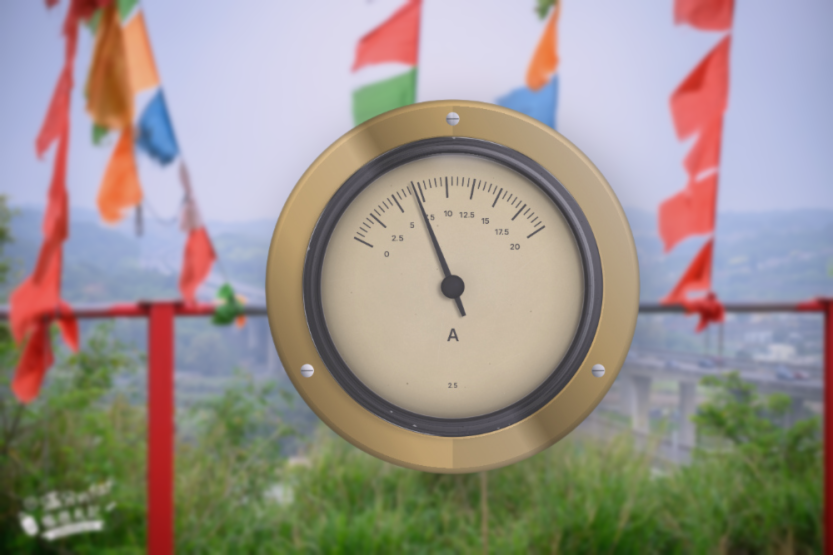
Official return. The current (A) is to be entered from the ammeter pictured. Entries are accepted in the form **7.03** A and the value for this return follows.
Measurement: **7** A
